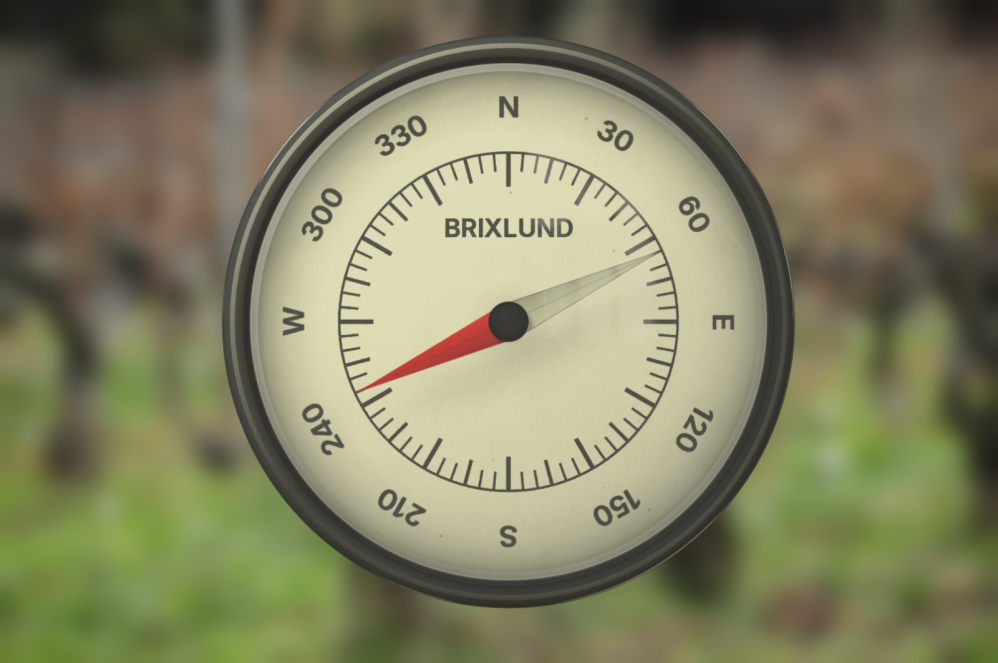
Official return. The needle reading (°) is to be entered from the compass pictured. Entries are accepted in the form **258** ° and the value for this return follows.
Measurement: **245** °
